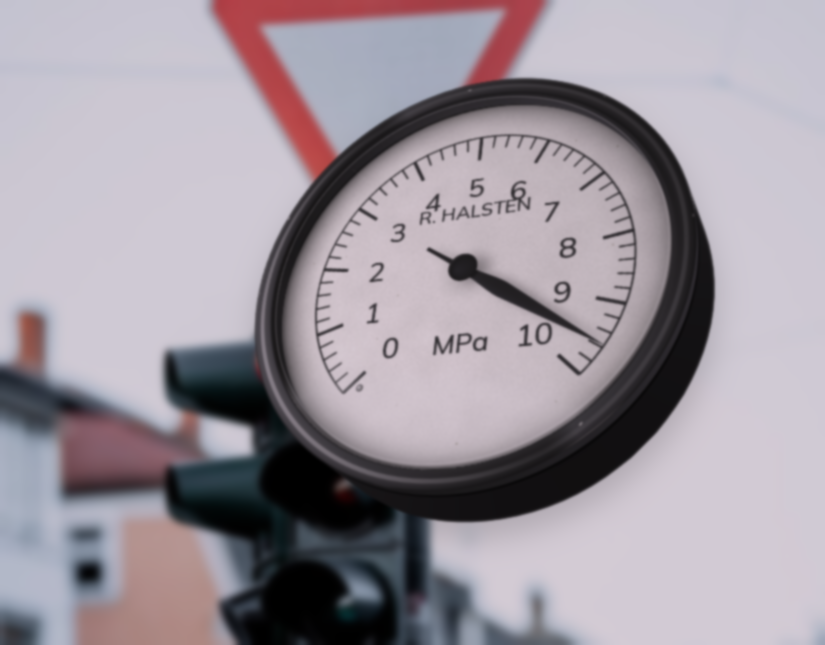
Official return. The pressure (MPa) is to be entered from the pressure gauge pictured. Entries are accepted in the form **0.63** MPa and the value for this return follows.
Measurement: **9.6** MPa
